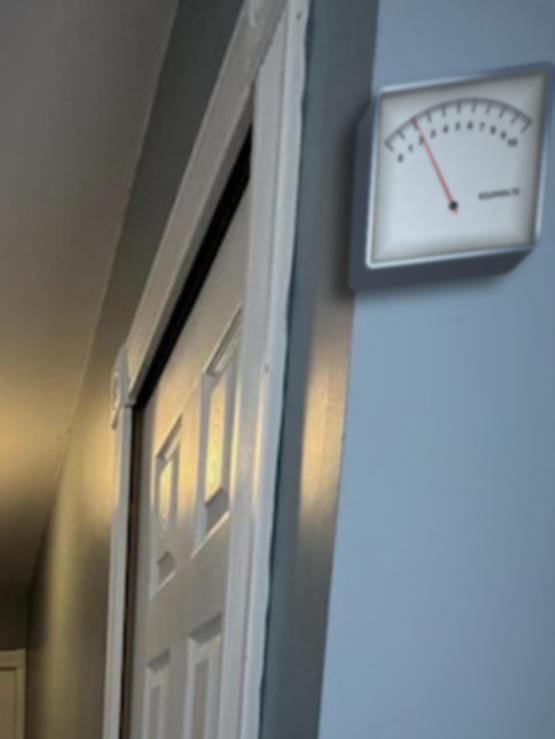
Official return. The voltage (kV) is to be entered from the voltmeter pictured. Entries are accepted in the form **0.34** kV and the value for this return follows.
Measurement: **2** kV
